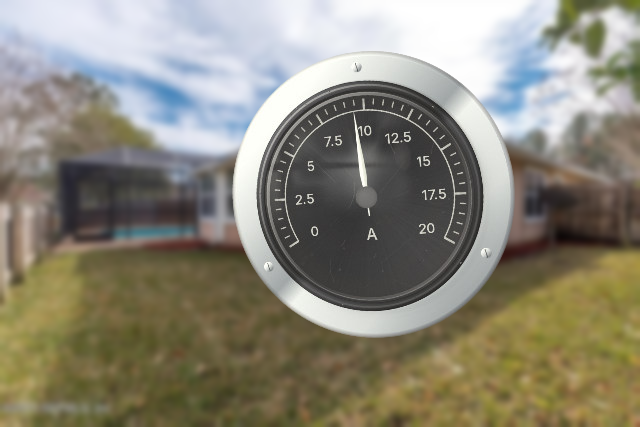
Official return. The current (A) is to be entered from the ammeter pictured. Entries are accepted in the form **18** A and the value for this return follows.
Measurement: **9.5** A
